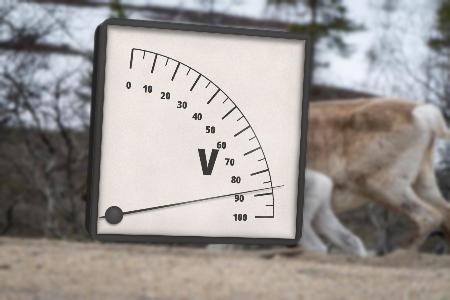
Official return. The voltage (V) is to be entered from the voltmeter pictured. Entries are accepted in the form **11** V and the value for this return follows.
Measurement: **87.5** V
